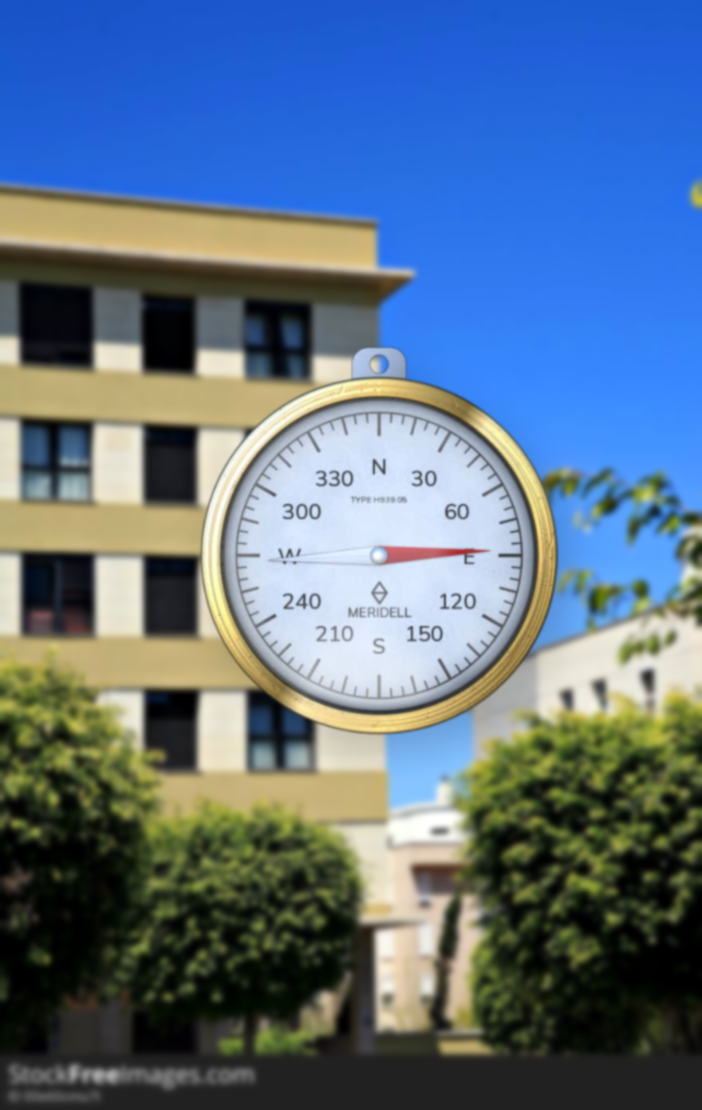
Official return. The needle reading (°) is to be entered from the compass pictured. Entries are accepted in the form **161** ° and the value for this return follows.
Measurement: **87.5** °
